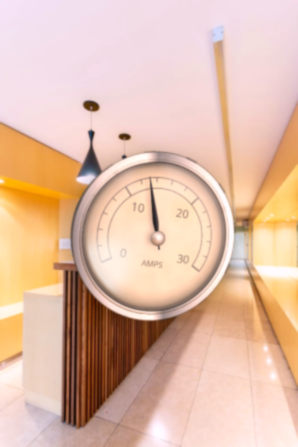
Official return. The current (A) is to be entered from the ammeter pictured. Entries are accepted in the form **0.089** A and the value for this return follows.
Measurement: **13** A
